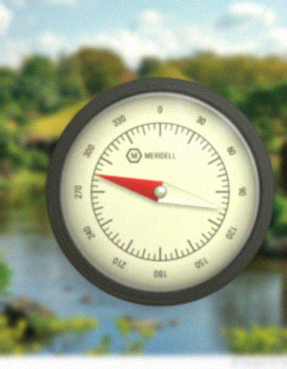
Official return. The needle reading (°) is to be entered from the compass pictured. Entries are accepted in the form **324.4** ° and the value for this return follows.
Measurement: **285** °
